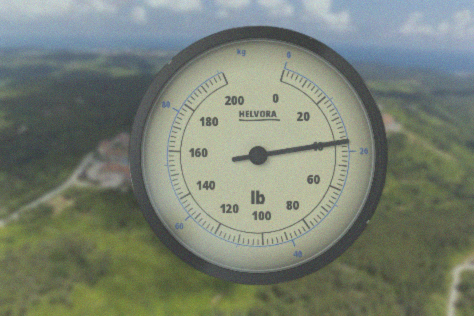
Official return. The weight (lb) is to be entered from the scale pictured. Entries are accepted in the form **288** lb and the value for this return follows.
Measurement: **40** lb
